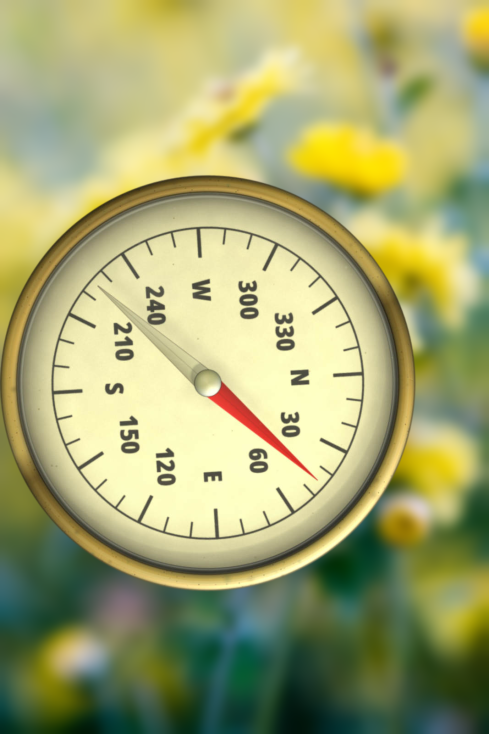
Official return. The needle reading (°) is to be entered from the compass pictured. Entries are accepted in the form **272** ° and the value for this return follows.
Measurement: **45** °
